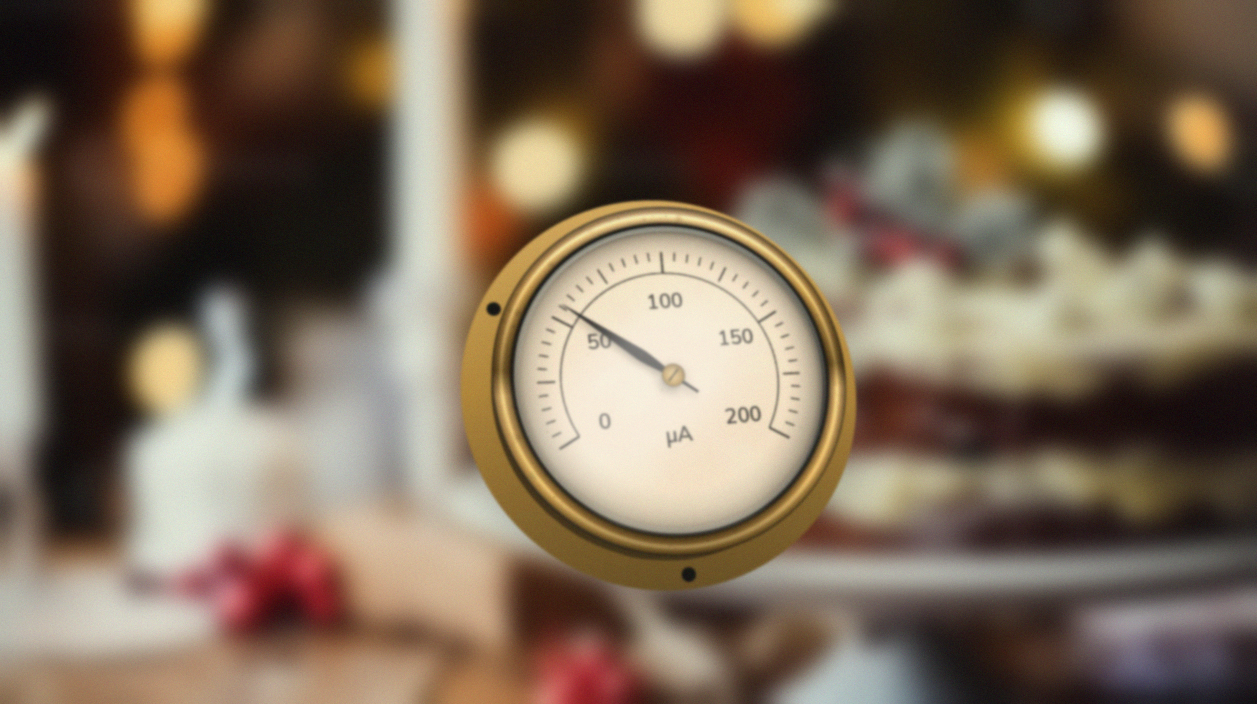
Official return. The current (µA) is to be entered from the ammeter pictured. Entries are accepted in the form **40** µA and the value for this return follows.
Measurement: **55** µA
